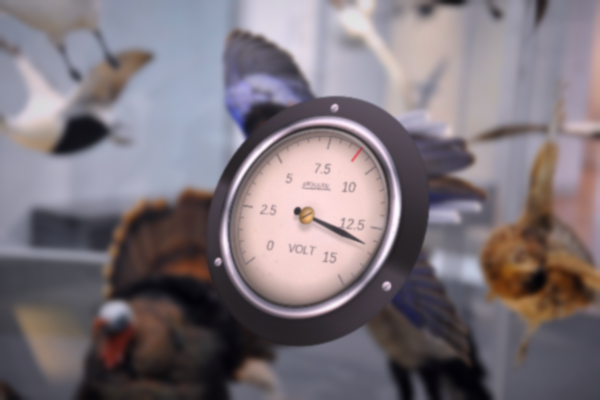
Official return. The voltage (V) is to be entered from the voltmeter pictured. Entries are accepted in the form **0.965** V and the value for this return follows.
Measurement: **13.25** V
